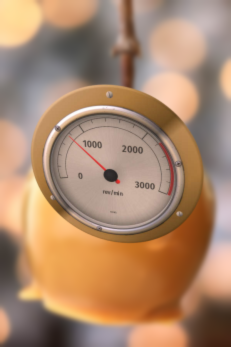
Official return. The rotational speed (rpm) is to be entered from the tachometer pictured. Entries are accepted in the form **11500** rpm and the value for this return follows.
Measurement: **800** rpm
